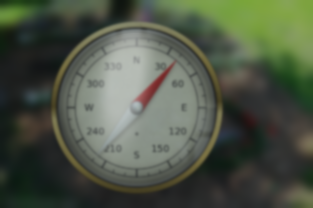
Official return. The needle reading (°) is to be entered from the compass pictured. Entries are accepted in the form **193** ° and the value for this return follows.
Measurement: **40** °
